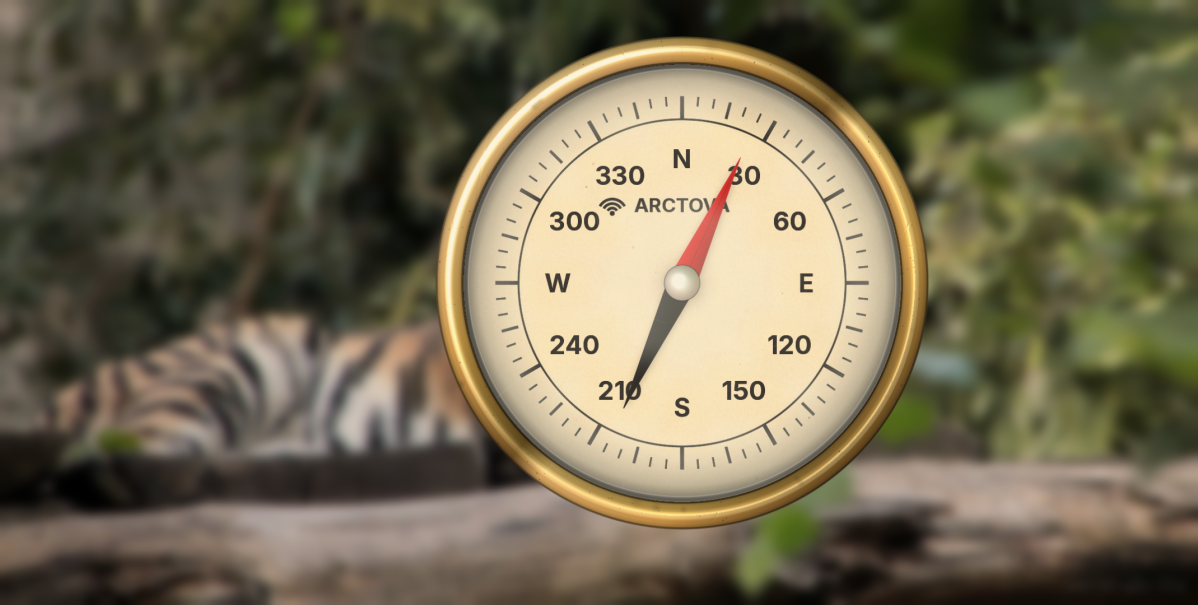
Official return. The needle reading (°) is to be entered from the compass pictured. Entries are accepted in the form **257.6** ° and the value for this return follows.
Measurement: **25** °
